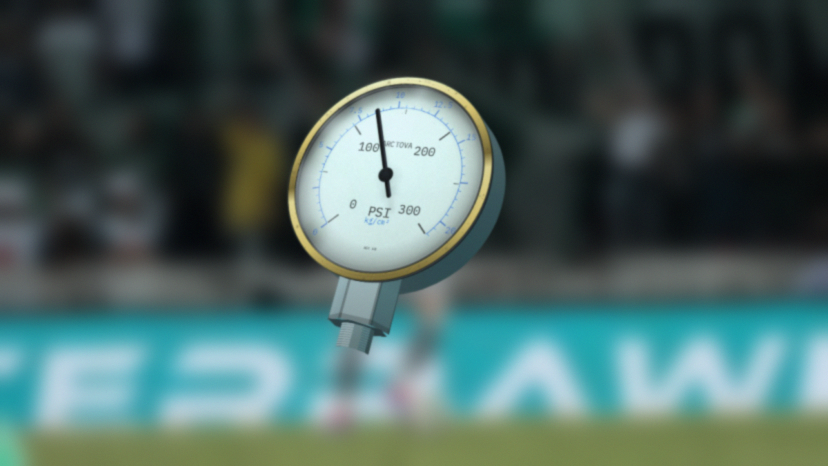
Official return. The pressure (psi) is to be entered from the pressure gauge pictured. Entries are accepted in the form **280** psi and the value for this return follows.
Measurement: **125** psi
